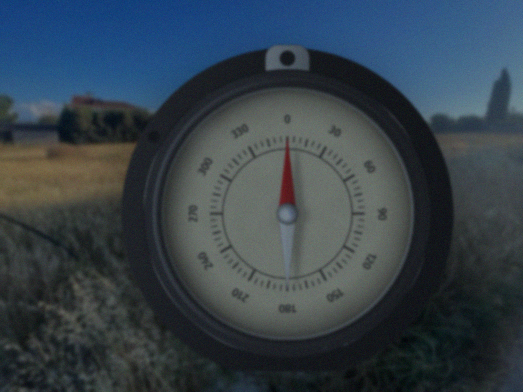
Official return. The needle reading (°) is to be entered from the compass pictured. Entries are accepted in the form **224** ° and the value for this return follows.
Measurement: **0** °
